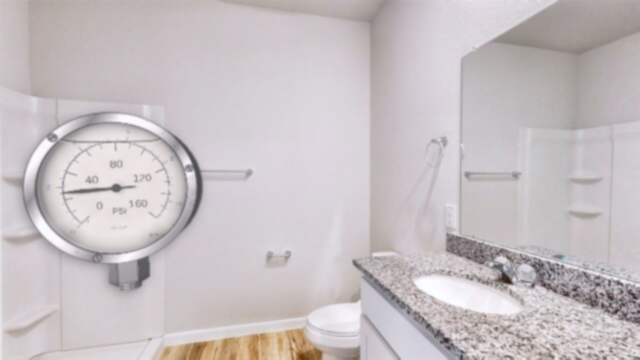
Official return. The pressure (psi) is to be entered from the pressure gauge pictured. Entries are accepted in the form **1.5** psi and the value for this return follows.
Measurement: **25** psi
